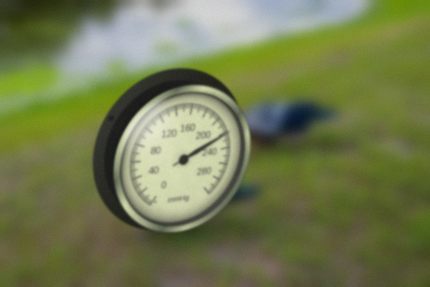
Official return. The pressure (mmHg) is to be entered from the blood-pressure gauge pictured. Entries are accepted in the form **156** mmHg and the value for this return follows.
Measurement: **220** mmHg
